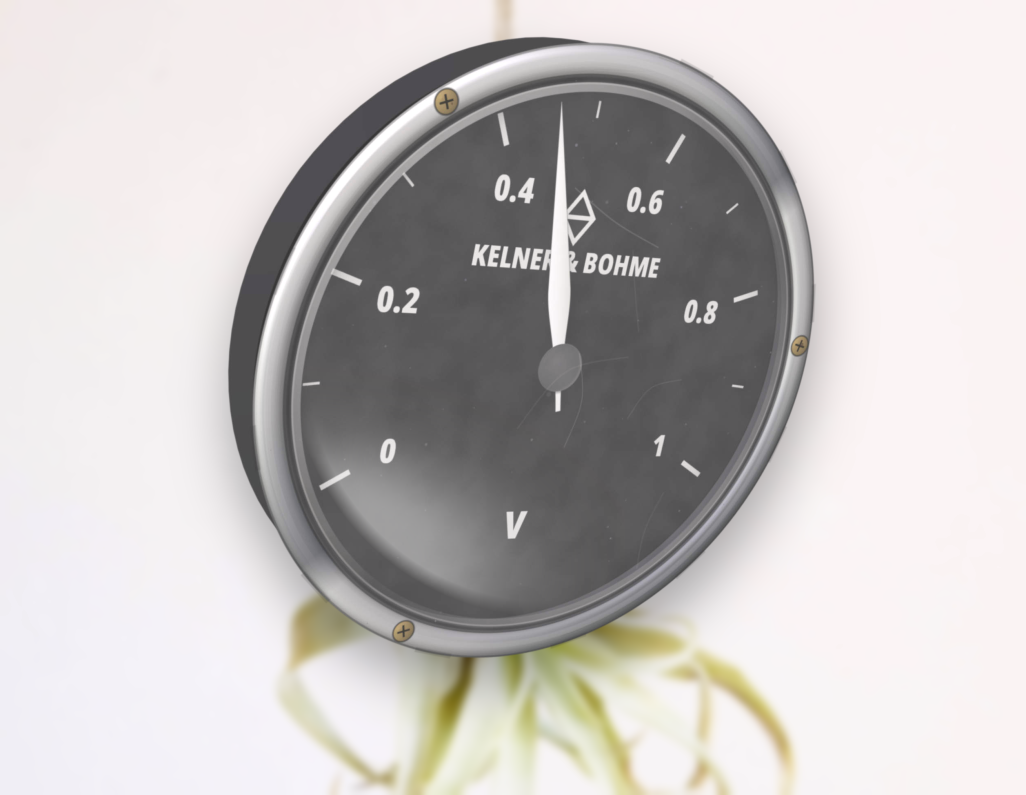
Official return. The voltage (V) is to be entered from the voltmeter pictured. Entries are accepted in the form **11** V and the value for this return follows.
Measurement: **0.45** V
